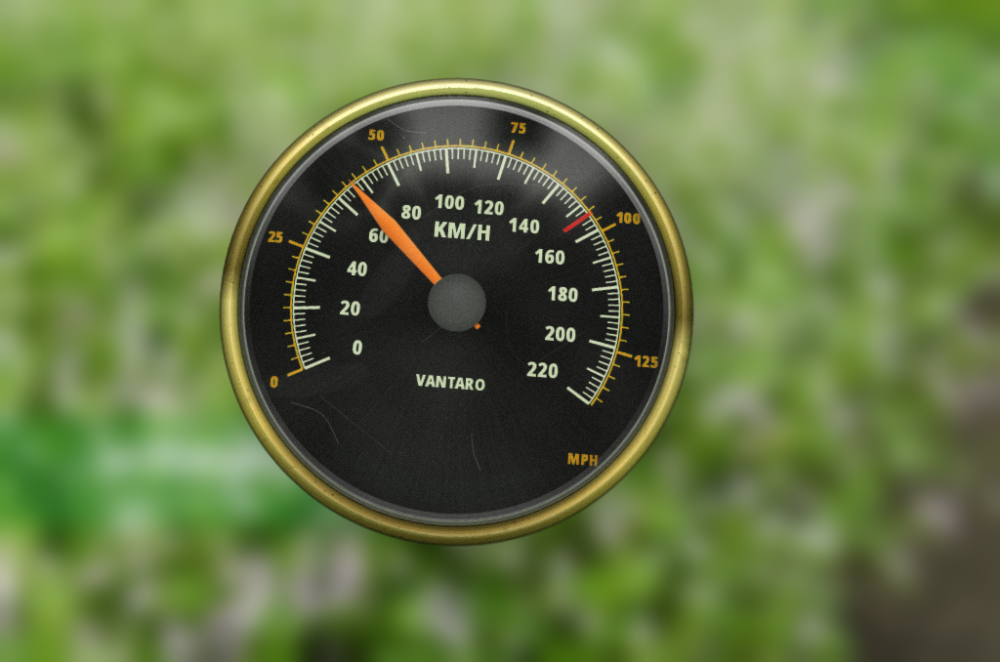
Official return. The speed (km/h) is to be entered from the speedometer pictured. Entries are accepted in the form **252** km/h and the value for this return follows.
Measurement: **66** km/h
